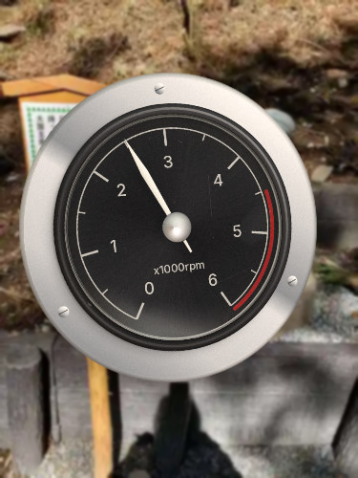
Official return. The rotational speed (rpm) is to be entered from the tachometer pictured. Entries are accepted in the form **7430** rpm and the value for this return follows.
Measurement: **2500** rpm
